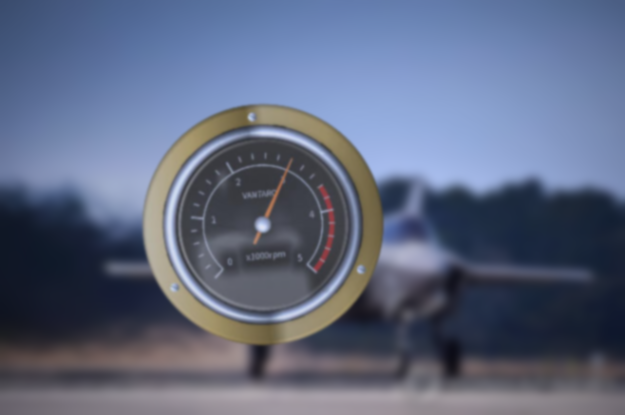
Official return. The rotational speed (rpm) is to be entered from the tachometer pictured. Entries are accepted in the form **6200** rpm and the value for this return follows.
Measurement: **3000** rpm
